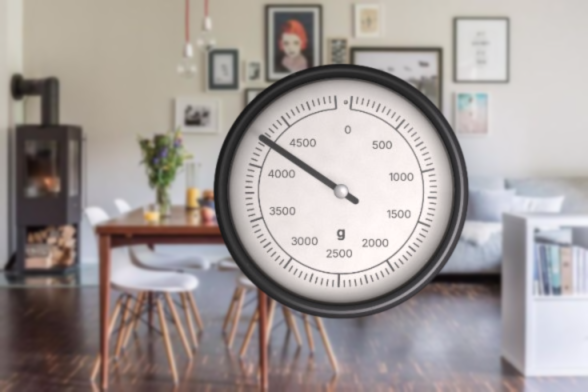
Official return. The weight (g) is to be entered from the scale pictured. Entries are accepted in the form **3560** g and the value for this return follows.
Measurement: **4250** g
